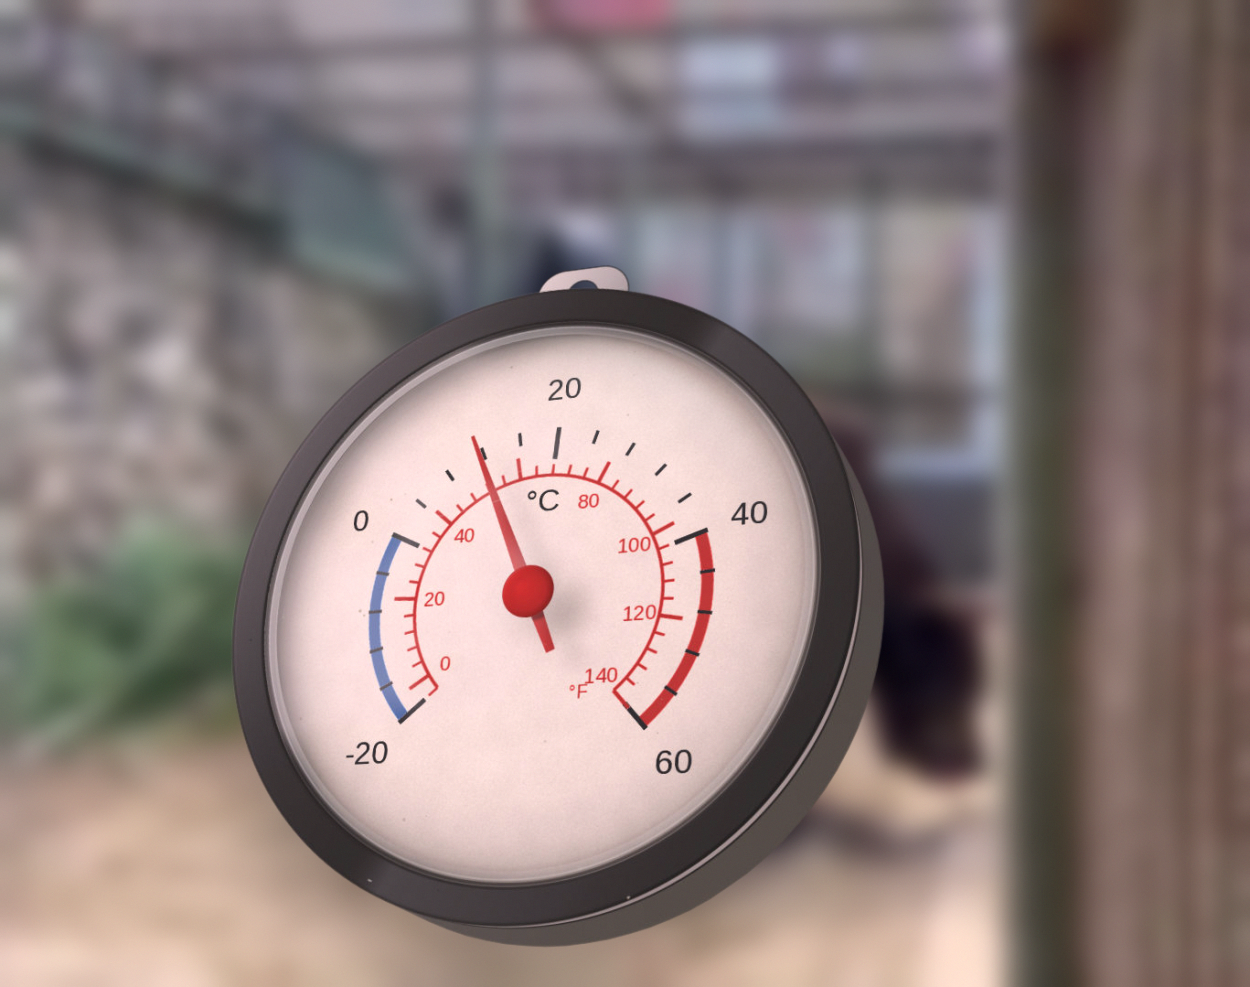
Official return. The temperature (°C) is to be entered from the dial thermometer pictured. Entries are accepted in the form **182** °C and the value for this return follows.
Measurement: **12** °C
